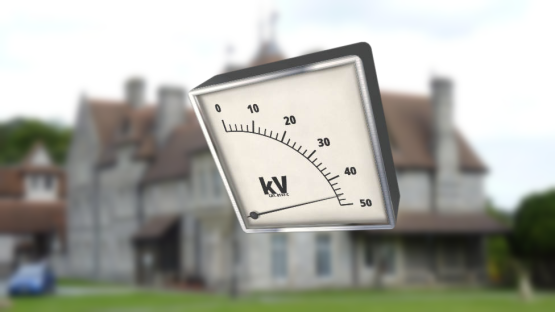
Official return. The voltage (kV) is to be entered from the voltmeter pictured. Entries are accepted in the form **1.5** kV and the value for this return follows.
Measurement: **46** kV
